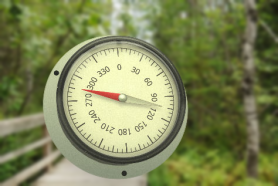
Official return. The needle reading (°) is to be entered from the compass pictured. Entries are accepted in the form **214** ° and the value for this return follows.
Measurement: **285** °
